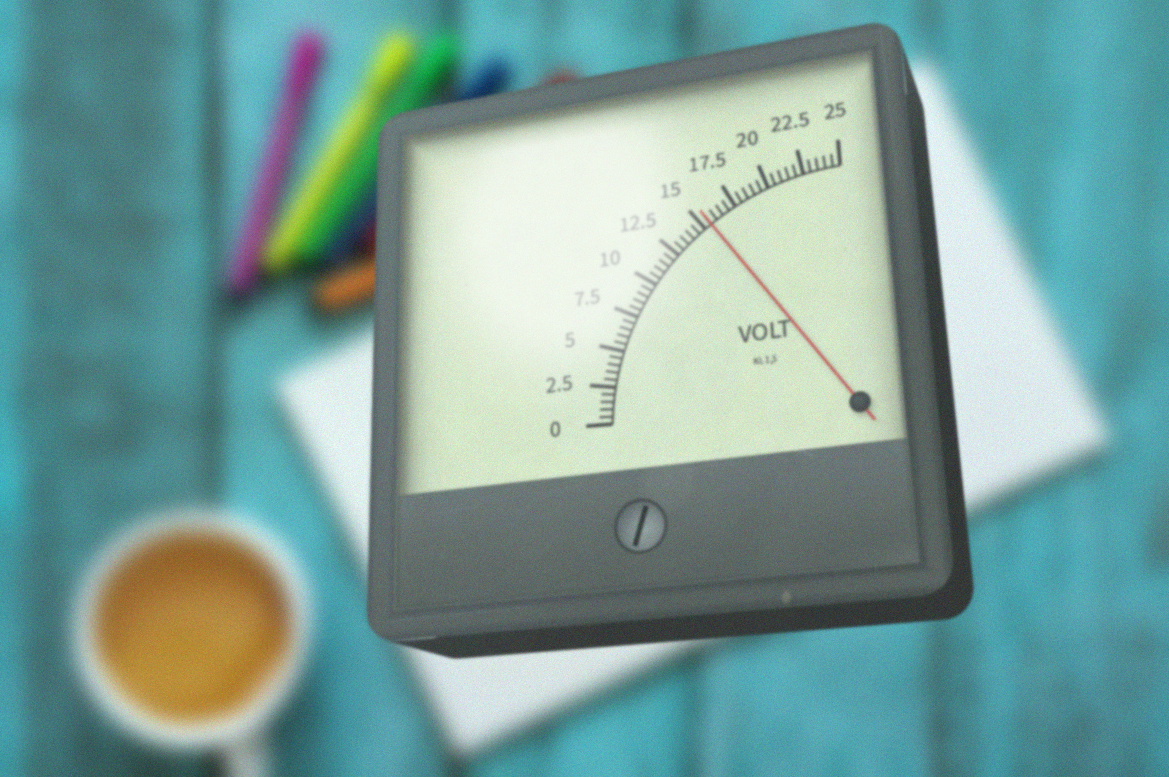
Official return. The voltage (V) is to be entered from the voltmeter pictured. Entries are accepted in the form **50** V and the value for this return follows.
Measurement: **15.5** V
